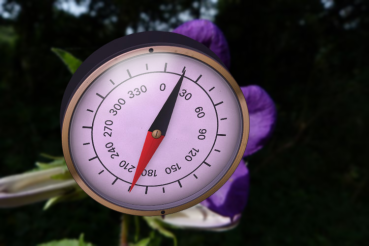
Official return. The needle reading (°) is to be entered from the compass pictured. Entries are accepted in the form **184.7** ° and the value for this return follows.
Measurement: **195** °
